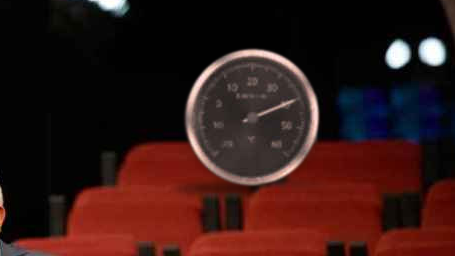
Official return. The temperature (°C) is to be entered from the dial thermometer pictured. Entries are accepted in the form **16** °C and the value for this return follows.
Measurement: **40** °C
